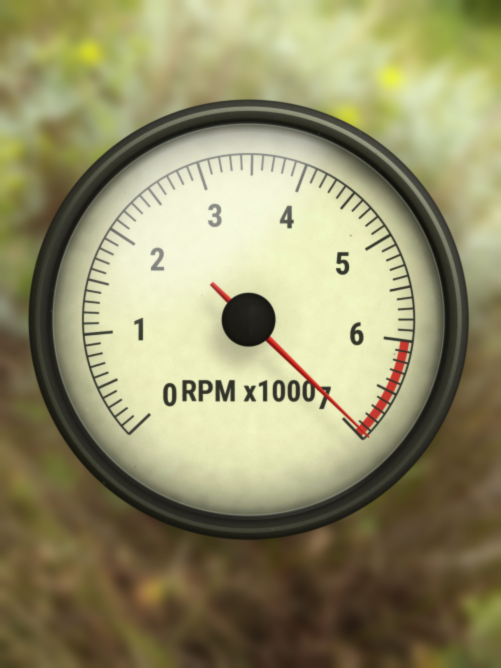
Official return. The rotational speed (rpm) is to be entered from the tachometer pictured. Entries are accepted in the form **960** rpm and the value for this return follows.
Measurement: **6950** rpm
